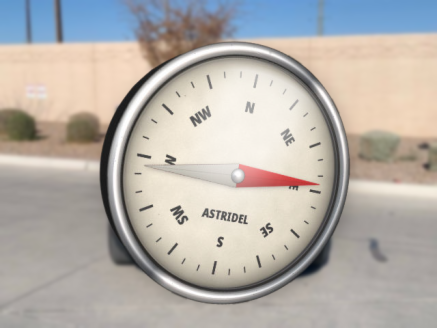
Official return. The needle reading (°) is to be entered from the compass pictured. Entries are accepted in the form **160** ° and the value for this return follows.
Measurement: **85** °
